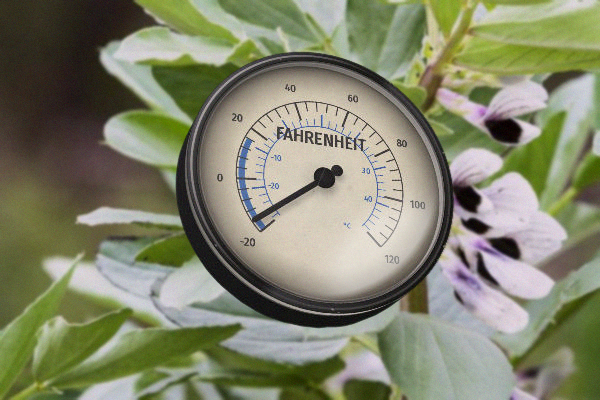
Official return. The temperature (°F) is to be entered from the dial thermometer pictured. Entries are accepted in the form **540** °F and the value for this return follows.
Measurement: **-16** °F
